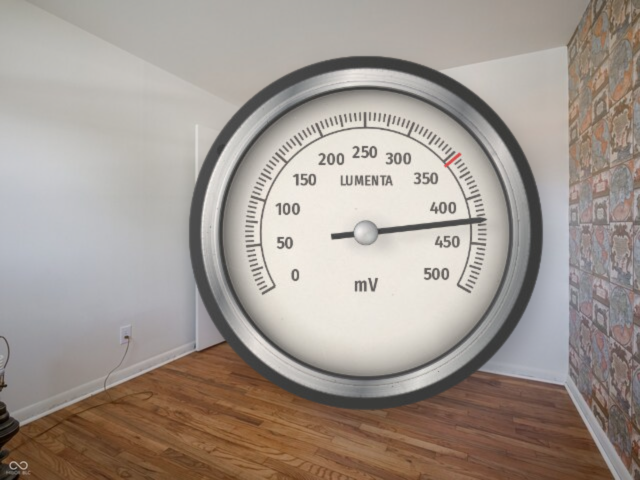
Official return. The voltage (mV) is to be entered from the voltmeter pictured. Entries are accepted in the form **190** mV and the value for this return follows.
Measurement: **425** mV
